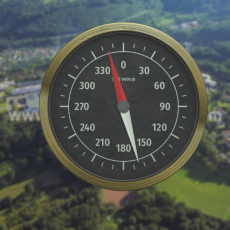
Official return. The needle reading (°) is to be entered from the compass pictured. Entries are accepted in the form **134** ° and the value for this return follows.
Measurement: **345** °
